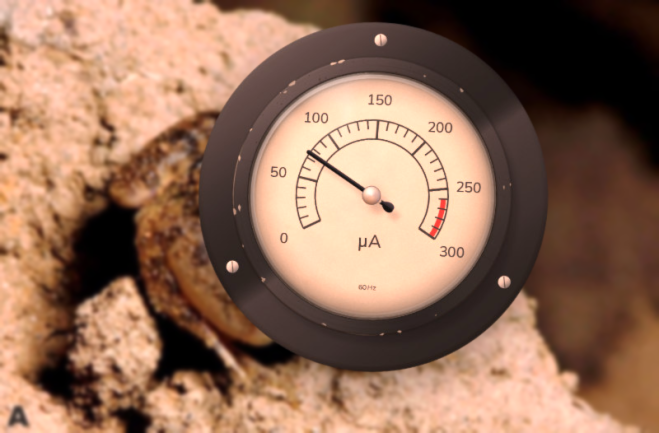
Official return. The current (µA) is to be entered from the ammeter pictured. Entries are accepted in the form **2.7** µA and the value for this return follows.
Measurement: **75** µA
